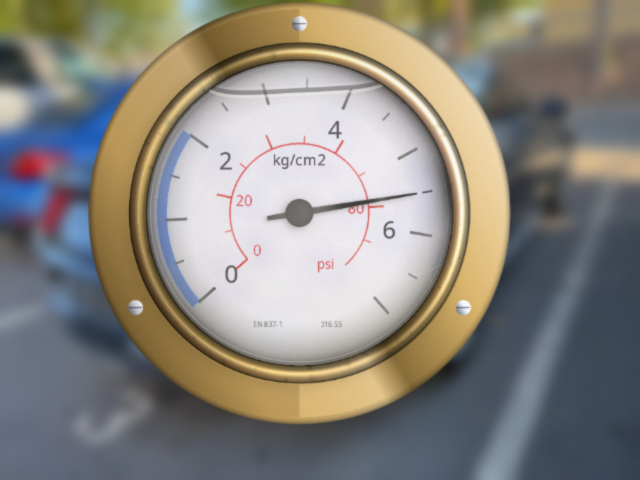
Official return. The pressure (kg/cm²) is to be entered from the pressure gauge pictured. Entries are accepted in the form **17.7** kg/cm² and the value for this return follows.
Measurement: **5.5** kg/cm²
